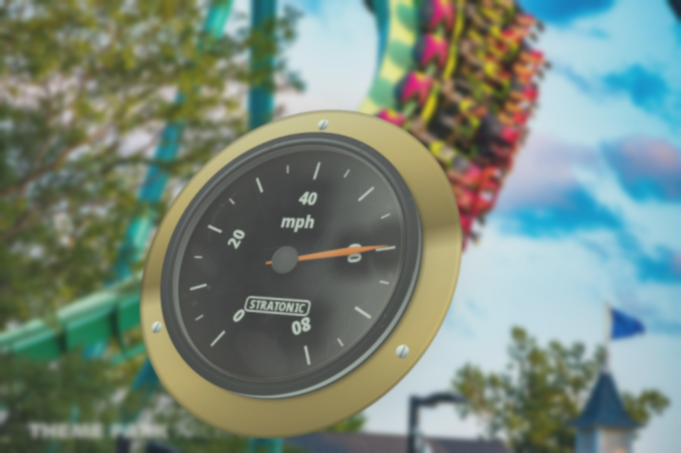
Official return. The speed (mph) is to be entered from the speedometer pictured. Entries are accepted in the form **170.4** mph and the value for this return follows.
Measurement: **60** mph
